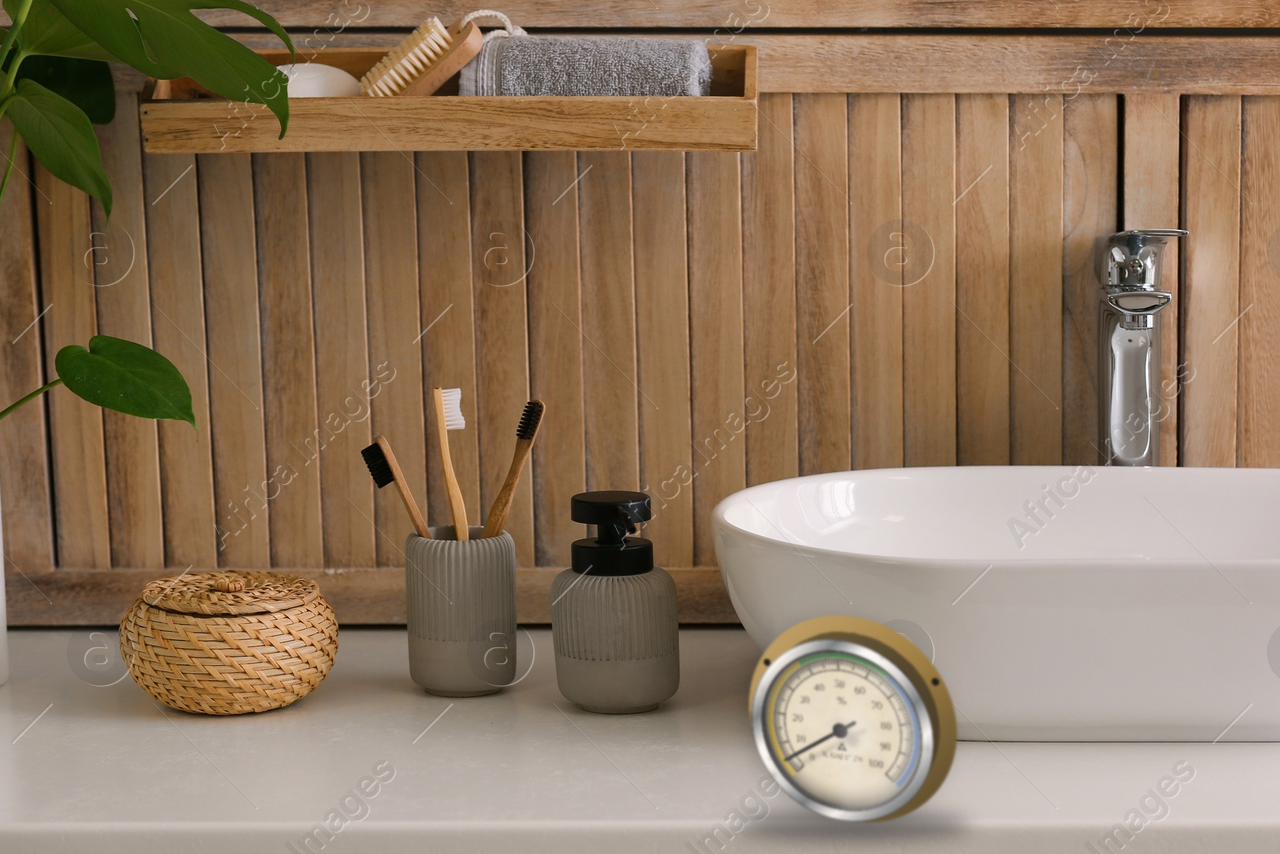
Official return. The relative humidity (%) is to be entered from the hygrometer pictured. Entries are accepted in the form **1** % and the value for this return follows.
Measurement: **5** %
